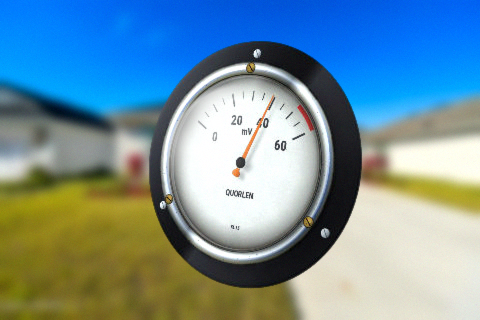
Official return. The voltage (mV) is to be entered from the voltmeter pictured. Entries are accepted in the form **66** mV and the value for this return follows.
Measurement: **40** mV
